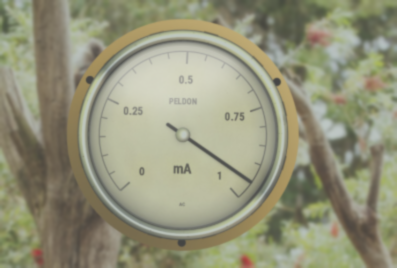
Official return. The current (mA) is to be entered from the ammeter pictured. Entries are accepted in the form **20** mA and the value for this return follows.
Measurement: **0.95** mA
